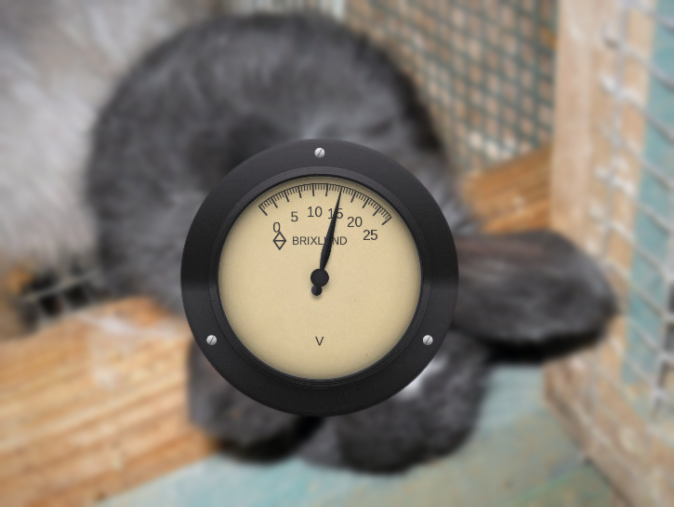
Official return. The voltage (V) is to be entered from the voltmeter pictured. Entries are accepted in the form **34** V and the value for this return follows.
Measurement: **15** V
